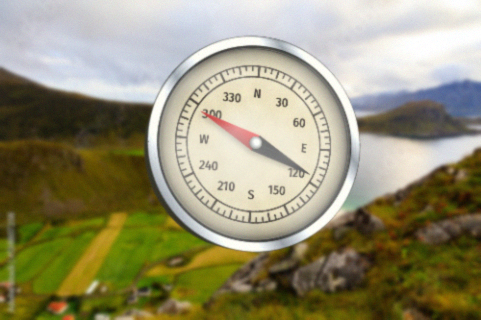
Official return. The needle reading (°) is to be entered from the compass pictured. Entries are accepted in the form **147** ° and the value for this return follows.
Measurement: **295** °
